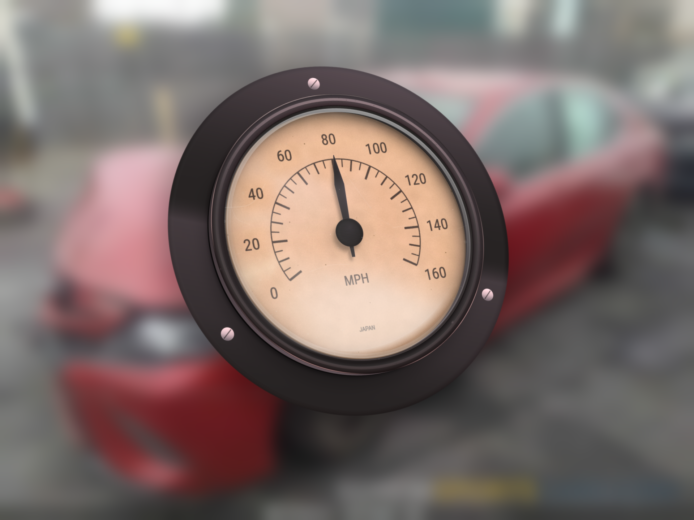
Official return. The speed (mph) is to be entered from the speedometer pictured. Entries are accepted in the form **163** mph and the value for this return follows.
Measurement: **80** mph
